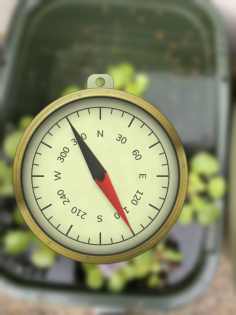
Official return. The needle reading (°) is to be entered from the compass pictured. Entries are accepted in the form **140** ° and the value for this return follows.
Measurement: **150** °
